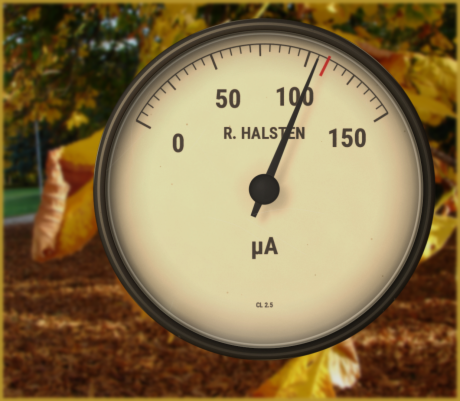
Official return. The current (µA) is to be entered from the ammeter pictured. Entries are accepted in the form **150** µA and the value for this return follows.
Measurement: **105** µA
